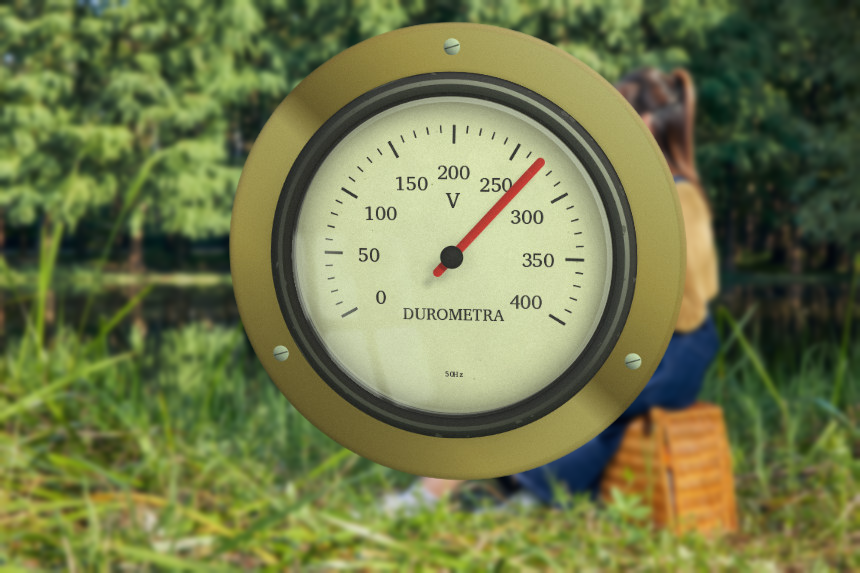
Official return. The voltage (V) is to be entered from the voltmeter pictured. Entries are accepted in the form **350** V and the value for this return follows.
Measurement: **270** V
